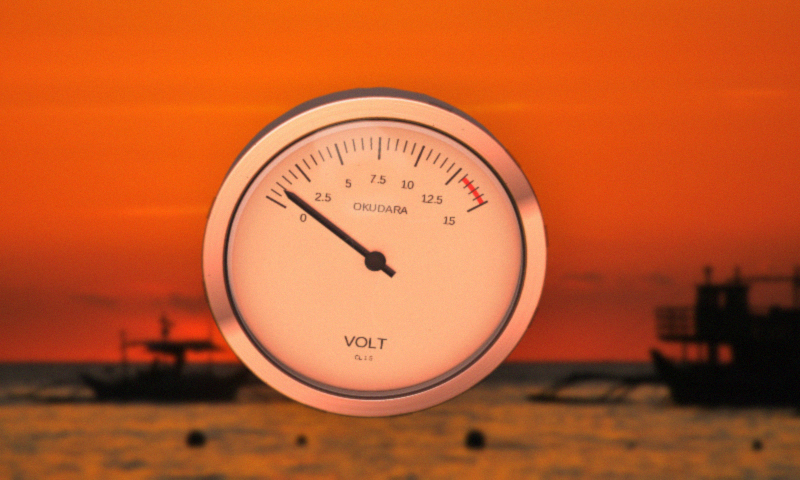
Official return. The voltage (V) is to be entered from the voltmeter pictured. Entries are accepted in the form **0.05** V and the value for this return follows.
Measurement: **1** V
